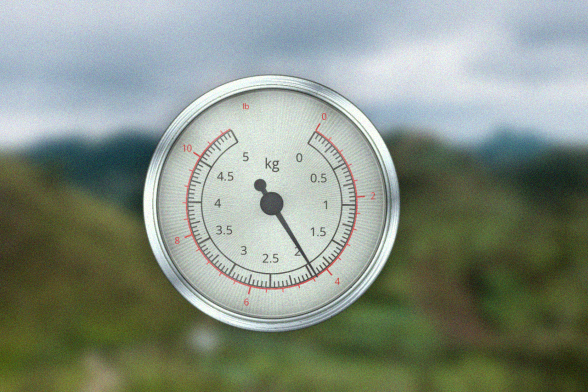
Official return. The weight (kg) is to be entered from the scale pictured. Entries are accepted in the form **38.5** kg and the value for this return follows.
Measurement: **1.95** kg
